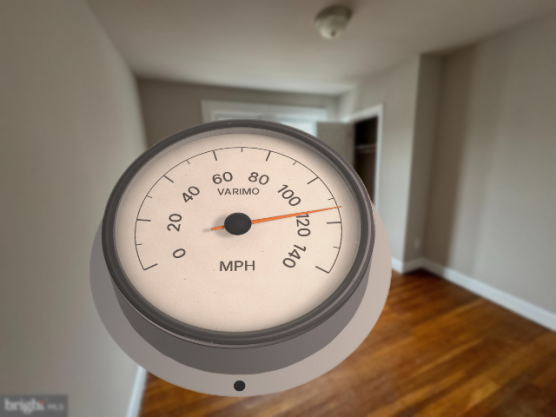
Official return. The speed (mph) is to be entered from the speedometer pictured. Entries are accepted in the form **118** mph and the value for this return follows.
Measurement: **115** mph
